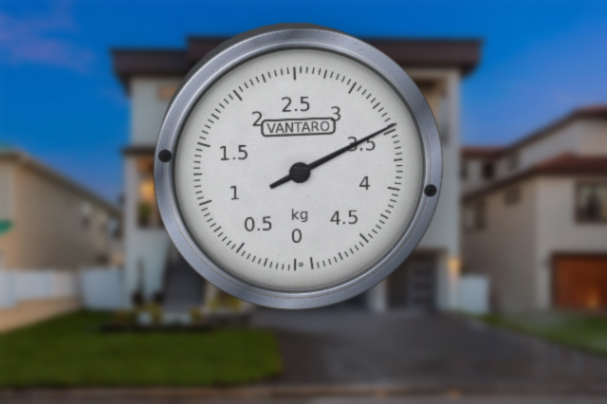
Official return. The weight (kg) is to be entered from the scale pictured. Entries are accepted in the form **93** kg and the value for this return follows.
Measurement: **3.45** kg
